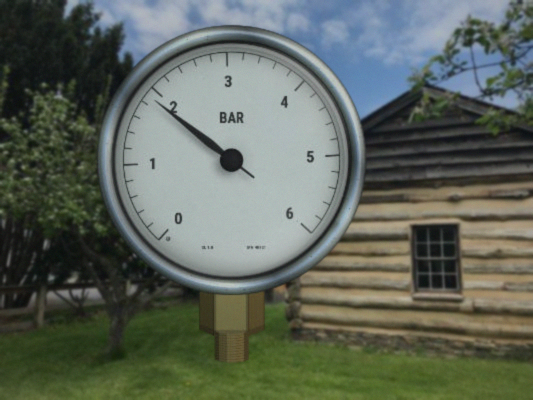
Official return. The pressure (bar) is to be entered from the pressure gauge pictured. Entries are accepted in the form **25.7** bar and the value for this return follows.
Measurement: **1.9** bar
